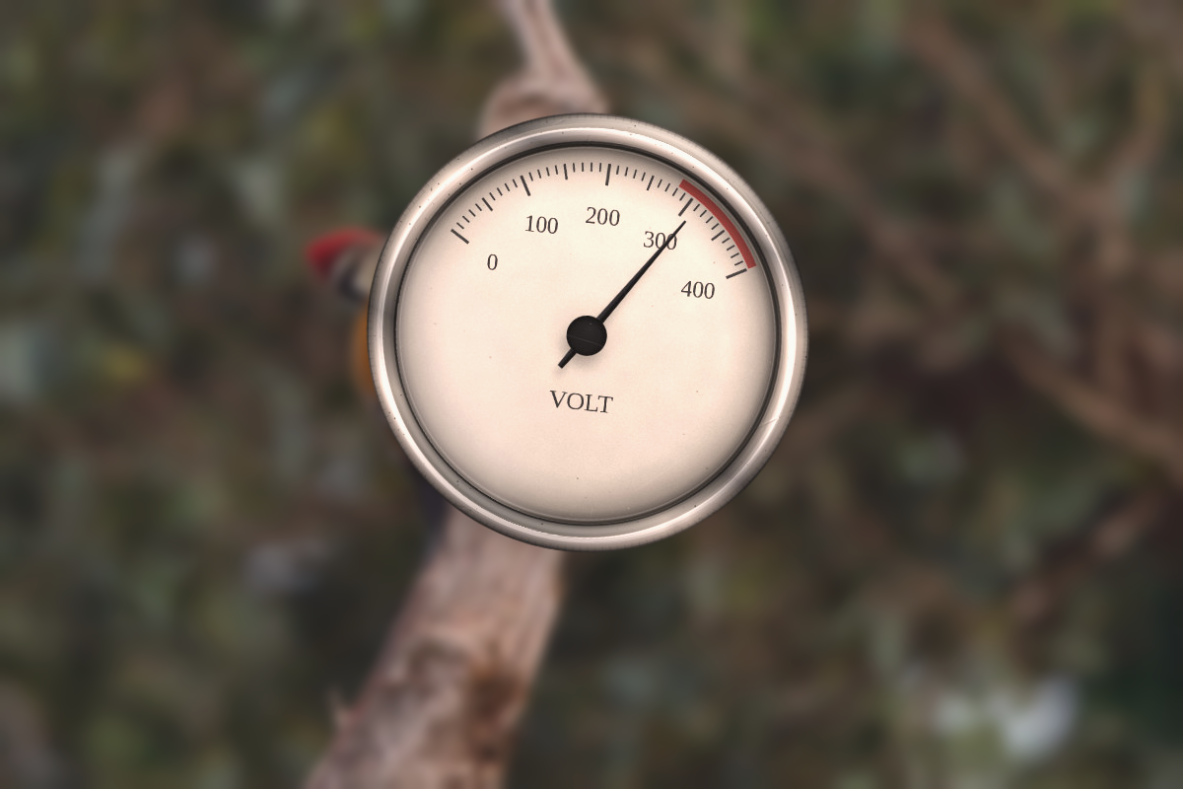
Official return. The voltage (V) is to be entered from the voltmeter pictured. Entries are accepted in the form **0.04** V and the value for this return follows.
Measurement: **310** V
